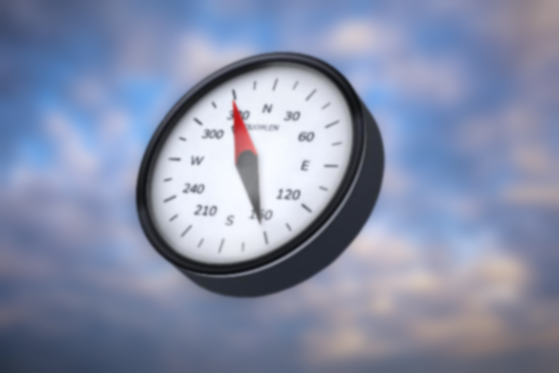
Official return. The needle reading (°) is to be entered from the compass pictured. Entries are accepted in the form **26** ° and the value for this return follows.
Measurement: **330** °
